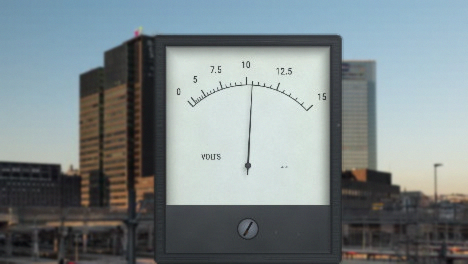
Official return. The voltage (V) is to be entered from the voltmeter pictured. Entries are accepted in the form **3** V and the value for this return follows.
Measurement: **10.5** V
